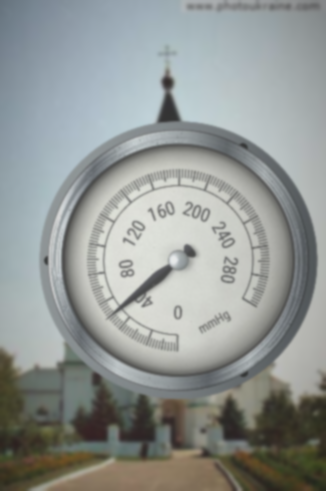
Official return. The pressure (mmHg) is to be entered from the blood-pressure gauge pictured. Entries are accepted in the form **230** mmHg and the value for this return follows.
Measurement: **50** mmHg
